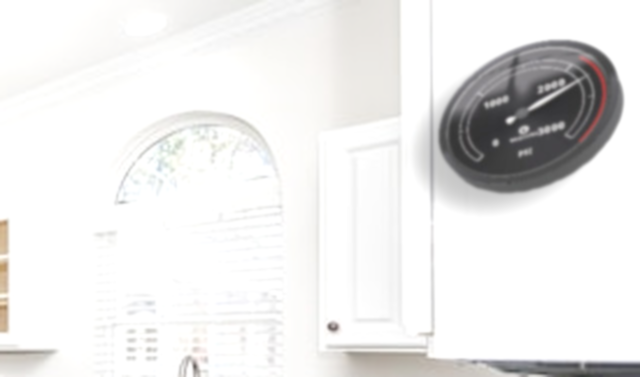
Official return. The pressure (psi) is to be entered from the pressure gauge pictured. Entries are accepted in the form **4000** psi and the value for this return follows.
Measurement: **2250** psi
